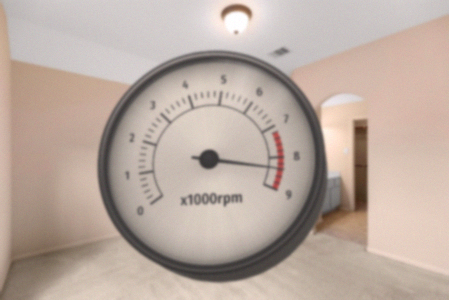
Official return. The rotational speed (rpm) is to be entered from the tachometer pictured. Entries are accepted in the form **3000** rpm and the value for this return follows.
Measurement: **8400** rpm
